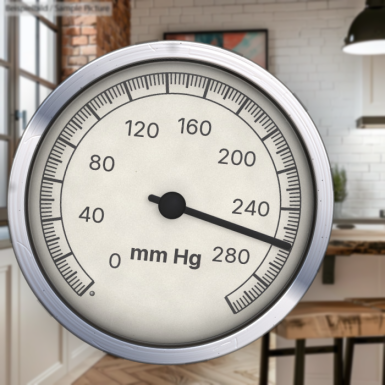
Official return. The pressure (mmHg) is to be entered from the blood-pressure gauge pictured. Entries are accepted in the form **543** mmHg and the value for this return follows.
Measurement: **258** mmHg
